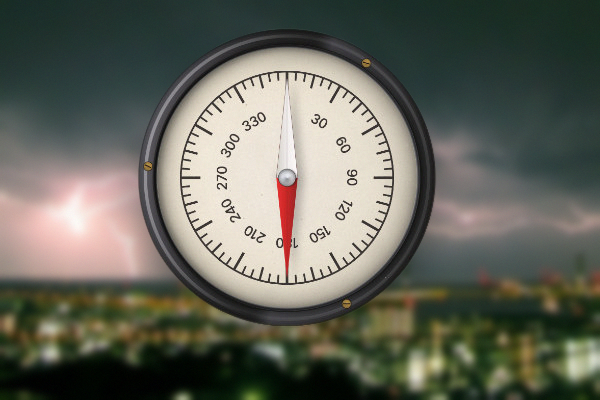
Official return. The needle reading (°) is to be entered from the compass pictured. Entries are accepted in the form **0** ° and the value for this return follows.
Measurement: **180** °
